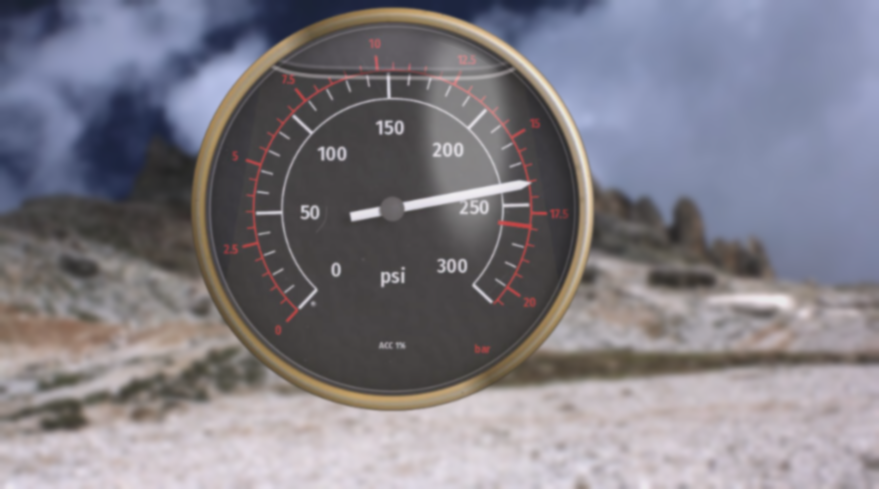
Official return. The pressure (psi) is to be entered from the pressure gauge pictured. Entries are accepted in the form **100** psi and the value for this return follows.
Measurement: **240** psi
